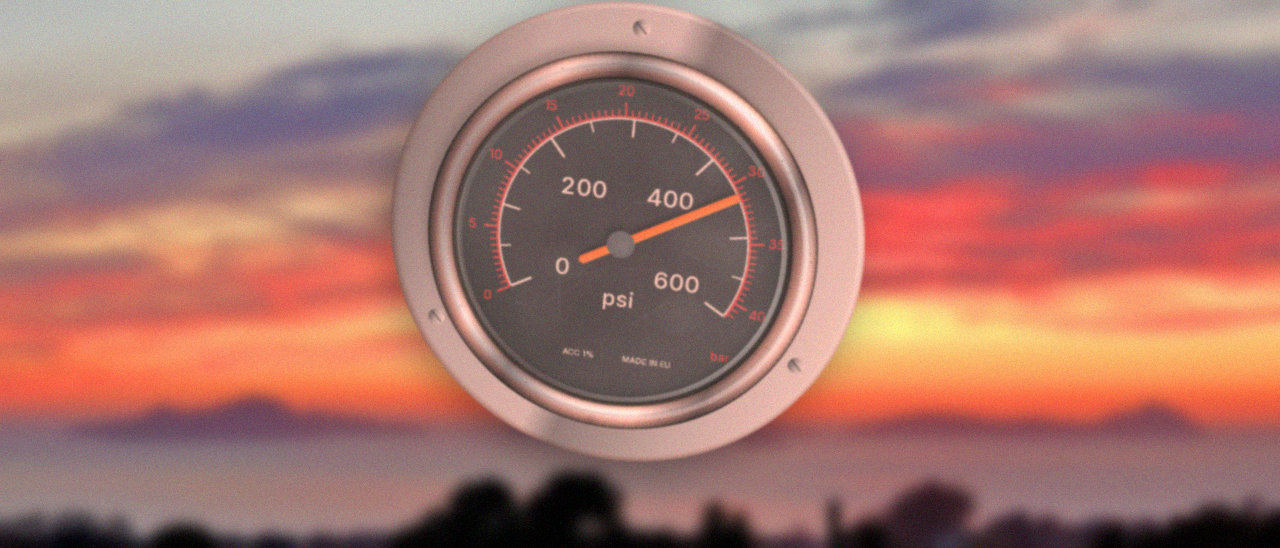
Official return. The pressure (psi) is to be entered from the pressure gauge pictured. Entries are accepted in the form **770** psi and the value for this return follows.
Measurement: **450** psi
